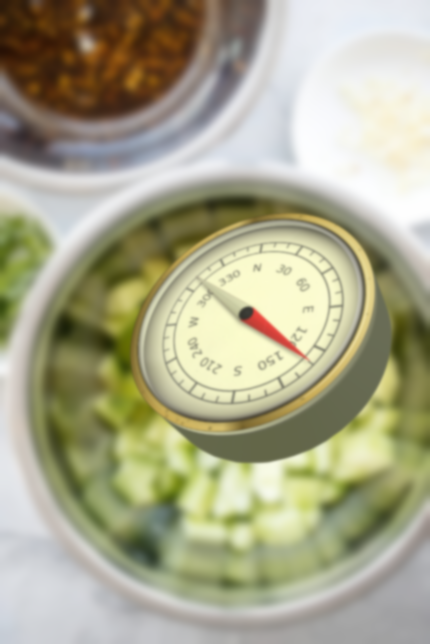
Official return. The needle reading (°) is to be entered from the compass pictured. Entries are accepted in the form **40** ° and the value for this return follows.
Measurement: **130** °
